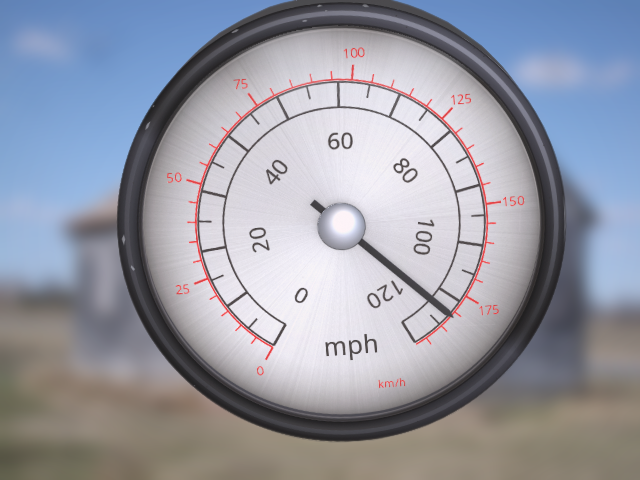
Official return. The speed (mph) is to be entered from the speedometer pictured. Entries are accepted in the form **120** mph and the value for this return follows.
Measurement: **112.5** mph
